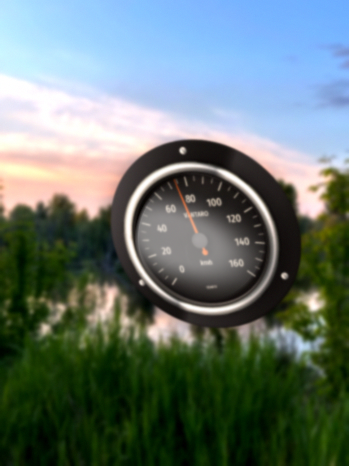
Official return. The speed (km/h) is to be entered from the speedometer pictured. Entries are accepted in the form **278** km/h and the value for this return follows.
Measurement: **75** km/h
